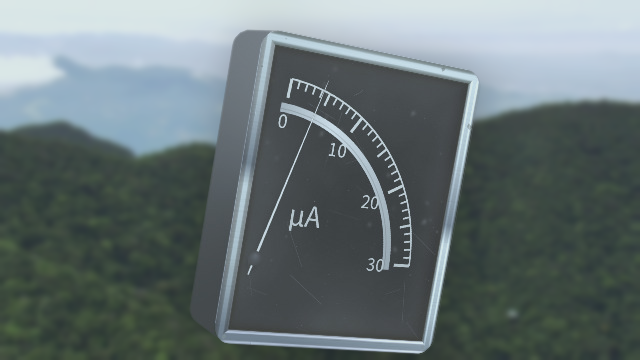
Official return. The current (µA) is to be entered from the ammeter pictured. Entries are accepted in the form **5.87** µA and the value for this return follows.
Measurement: **4** µA
